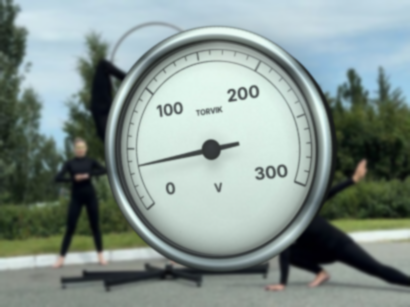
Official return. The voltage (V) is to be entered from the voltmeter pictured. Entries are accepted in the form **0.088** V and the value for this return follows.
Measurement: **35** V
